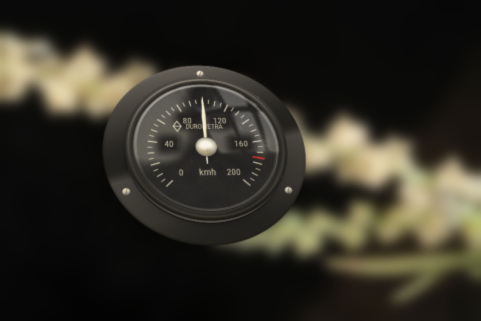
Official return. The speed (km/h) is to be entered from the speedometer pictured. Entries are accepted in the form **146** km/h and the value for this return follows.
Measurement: **100** km/h
